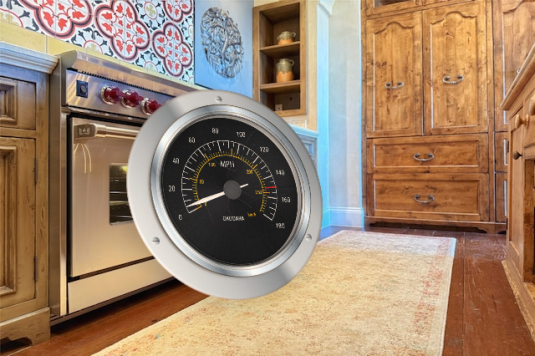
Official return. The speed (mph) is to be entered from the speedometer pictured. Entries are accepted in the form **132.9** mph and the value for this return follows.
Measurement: **5** mph
